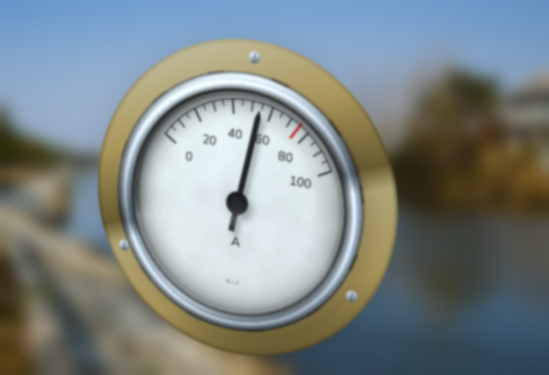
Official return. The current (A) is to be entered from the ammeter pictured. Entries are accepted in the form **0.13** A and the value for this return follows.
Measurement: **55** A
